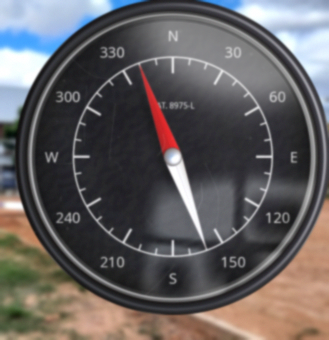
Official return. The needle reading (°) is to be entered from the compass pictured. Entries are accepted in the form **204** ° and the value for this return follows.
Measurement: **340** °
